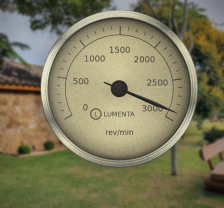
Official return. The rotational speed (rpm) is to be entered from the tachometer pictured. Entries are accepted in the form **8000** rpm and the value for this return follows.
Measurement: **2900** rpm
